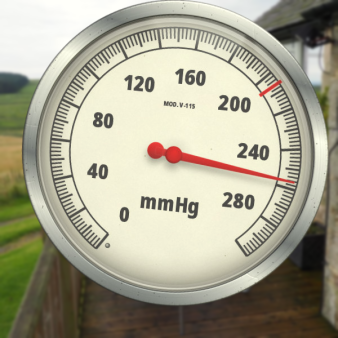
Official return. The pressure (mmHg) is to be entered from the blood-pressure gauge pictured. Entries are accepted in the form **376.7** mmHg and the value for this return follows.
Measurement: **256** mmHg
